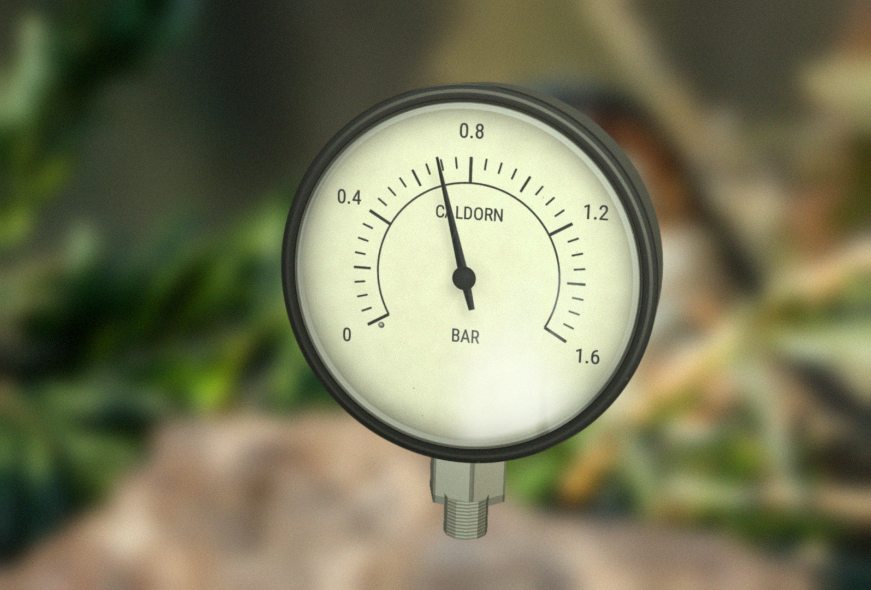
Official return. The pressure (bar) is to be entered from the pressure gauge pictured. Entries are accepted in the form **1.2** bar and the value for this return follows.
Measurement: **0.7** bar
